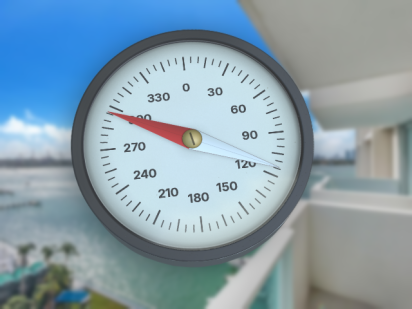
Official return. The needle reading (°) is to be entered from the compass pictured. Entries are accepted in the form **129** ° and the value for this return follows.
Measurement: **295** °
